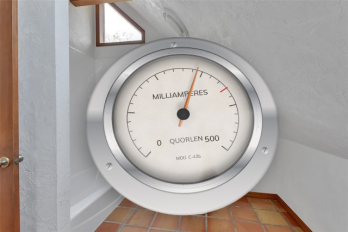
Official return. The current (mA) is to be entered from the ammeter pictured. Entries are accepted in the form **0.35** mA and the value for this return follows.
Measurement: **290** mA
